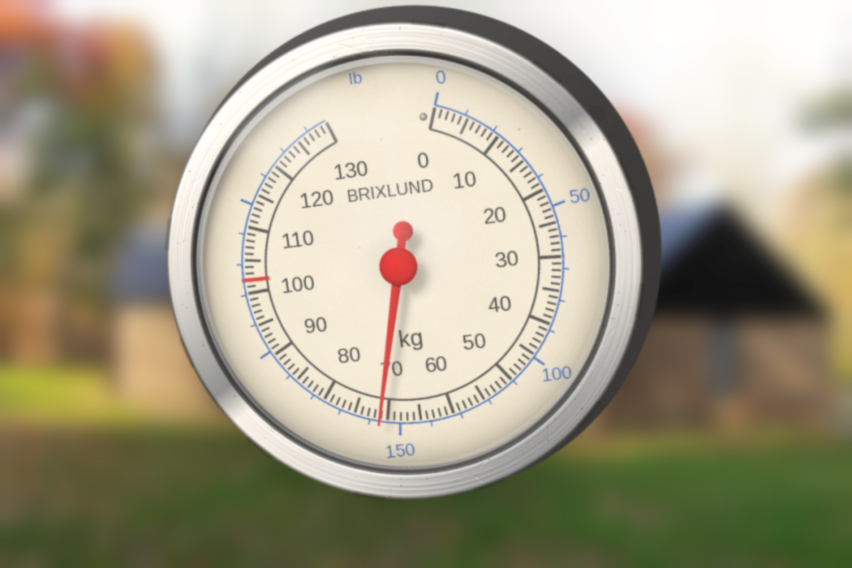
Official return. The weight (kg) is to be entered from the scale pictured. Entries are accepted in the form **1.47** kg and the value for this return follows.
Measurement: **71** kg
